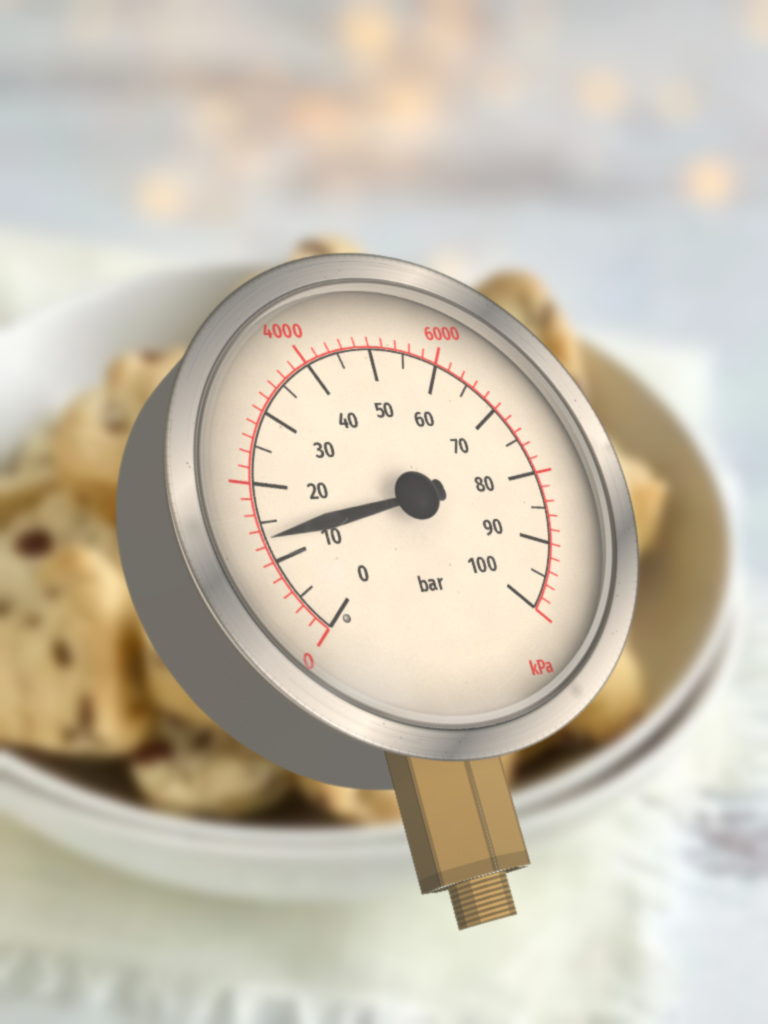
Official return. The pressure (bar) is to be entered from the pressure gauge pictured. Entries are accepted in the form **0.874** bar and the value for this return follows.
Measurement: **12.5** bar
